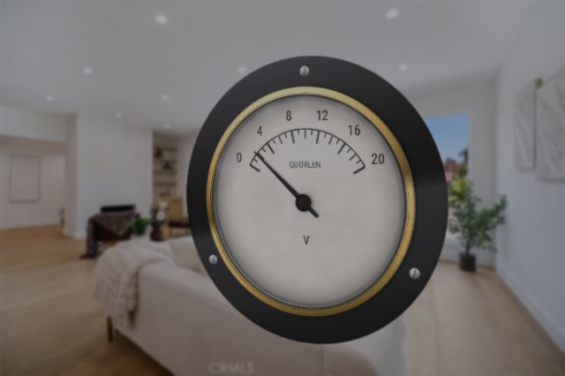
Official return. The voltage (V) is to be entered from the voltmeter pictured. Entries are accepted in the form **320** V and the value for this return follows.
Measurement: **2** V
